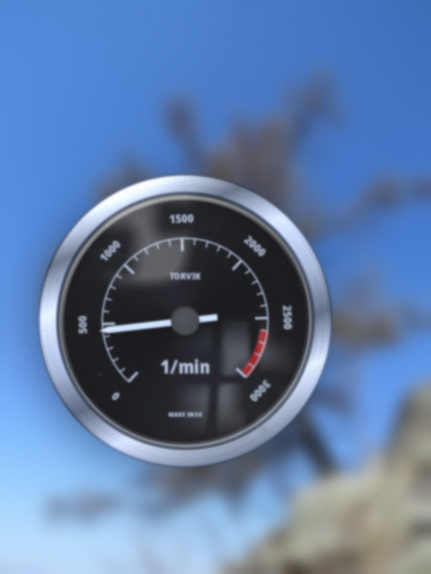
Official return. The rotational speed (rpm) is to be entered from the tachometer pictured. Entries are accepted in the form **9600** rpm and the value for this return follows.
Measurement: **450** rpm
